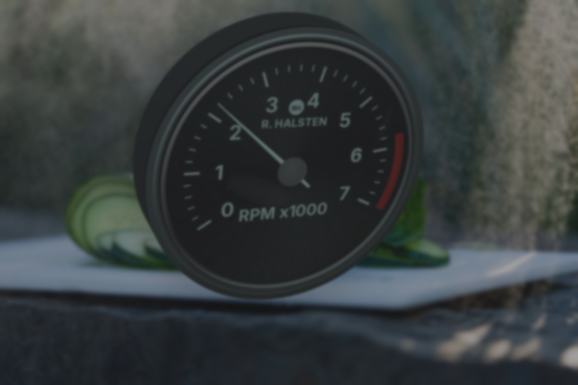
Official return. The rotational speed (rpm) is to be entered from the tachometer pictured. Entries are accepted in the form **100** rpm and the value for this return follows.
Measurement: **2200** rpm
